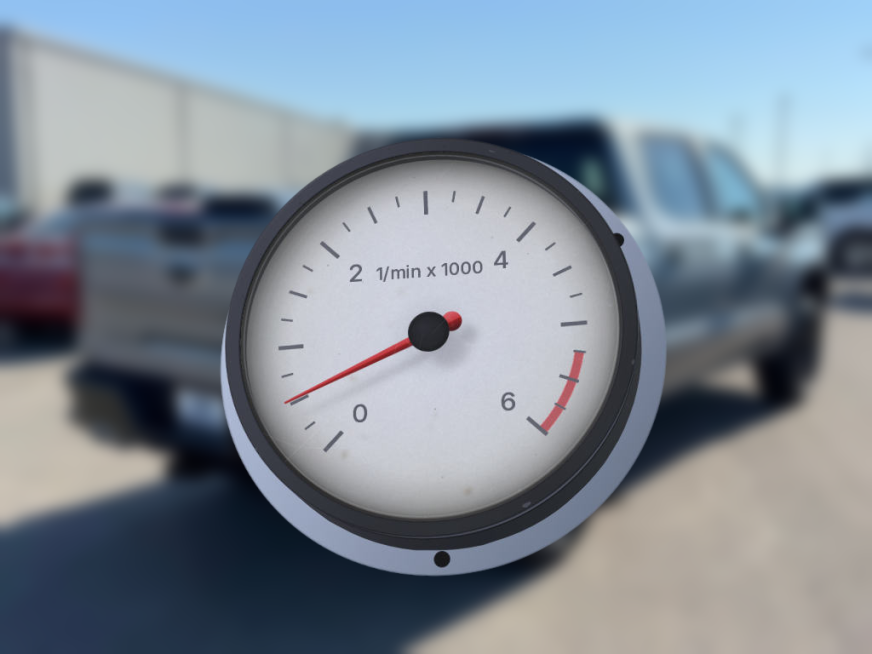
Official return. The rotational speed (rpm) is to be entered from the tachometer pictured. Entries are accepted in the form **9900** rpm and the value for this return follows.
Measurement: **500** rpm
